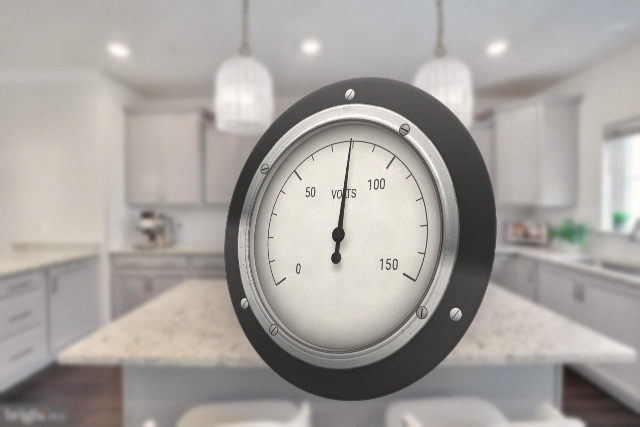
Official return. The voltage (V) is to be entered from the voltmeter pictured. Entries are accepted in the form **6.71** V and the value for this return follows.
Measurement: **80** V
